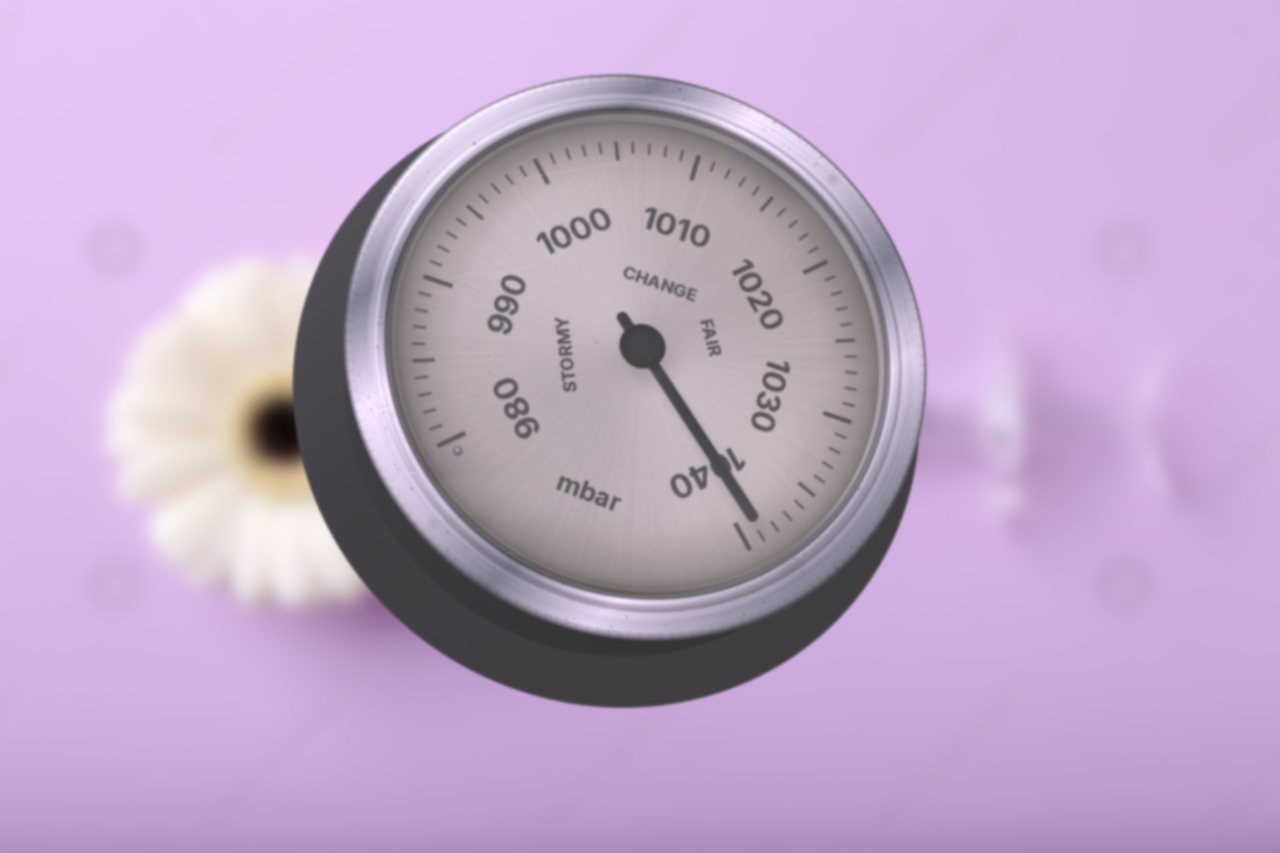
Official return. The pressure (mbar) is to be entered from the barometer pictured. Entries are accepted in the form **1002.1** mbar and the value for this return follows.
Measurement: **1039** mbar
